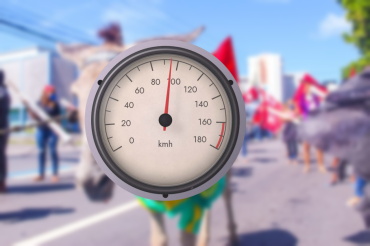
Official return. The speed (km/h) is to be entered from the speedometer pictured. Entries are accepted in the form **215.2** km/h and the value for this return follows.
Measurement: **95** km/h
